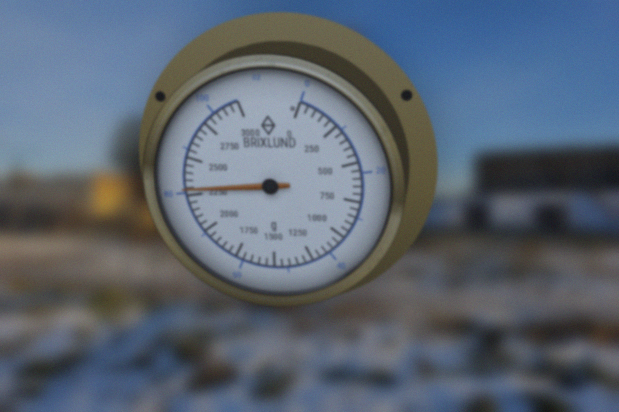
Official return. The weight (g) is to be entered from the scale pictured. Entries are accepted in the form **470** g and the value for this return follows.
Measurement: **2300** g
